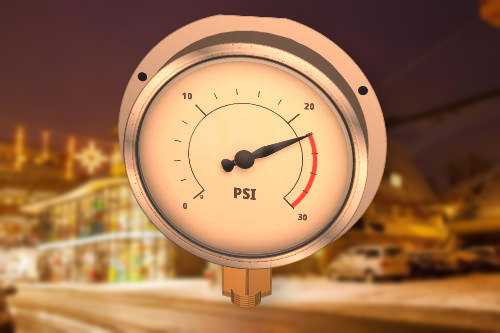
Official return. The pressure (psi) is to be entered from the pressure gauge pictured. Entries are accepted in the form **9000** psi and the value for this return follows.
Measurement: **22** psi
